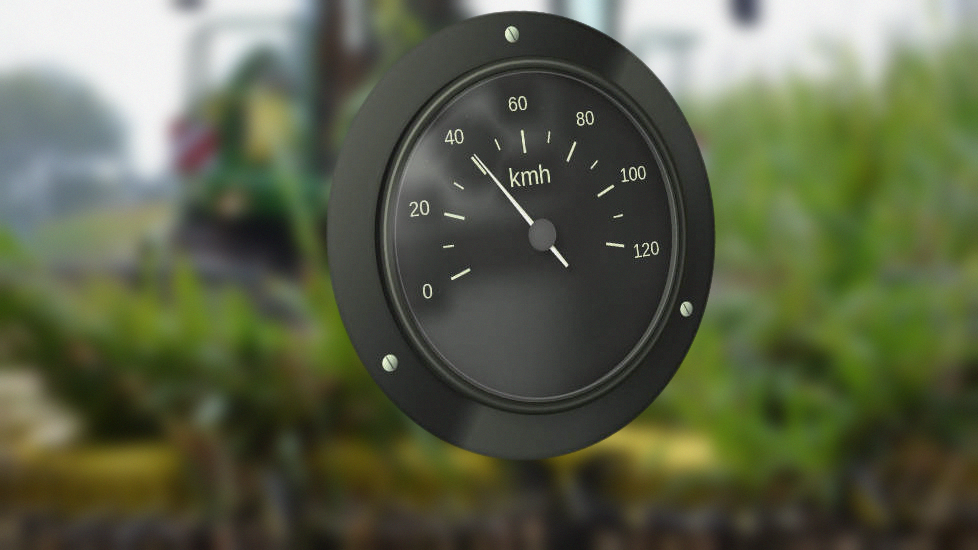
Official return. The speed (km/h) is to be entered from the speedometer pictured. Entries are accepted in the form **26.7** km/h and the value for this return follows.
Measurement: **40** km/h
